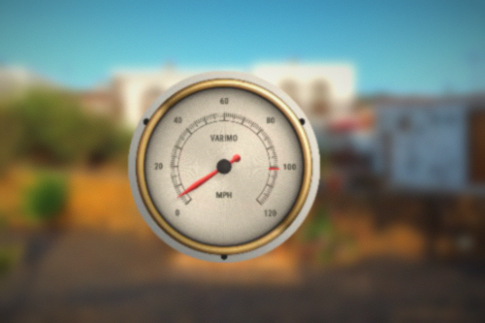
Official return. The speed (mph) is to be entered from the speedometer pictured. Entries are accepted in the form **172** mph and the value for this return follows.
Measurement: **5** mph
